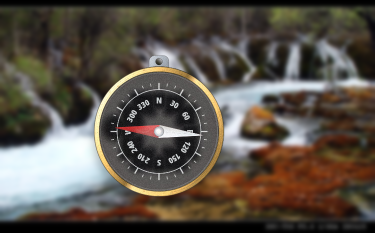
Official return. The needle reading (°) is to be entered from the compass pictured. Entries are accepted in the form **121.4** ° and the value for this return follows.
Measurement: **275** °
